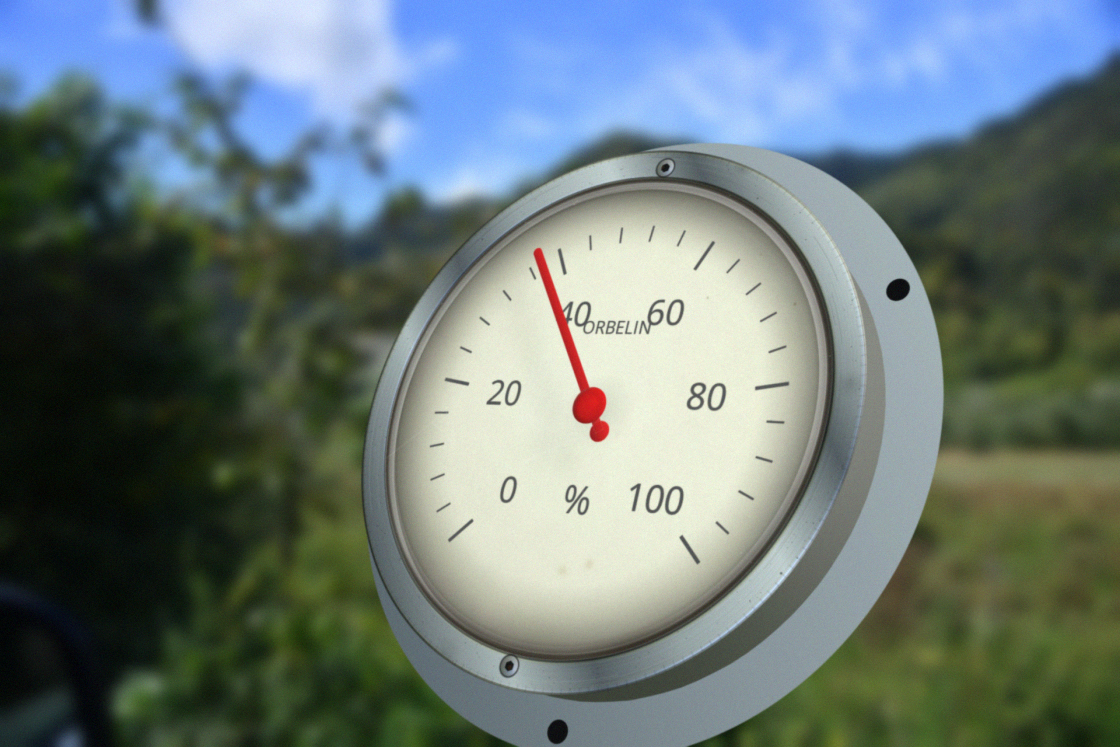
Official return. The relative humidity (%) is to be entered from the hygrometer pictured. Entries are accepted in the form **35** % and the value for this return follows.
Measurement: **38** %
